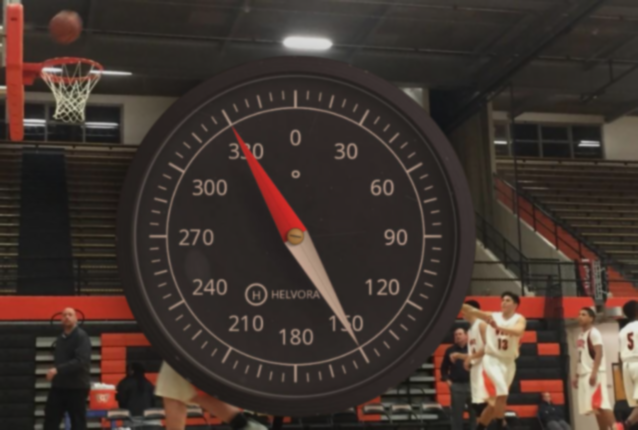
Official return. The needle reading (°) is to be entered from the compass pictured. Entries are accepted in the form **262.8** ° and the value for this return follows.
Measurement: **330** °
